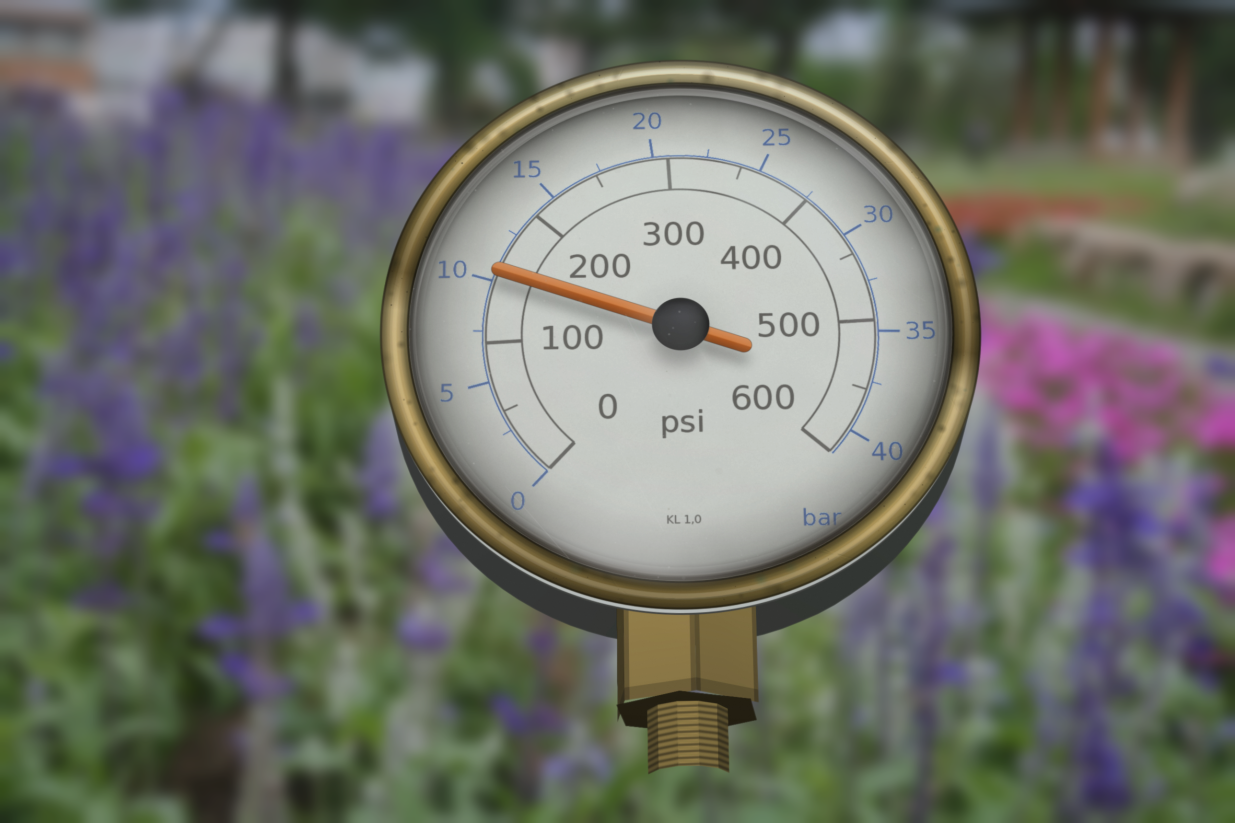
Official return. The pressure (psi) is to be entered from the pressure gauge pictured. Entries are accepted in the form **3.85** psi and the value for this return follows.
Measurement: **150** psi
